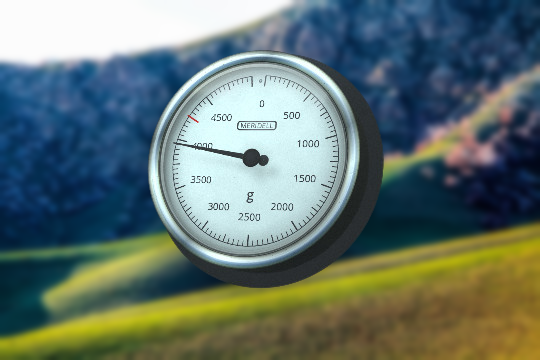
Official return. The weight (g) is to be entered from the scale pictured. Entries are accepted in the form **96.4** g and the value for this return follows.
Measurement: **3950** g
